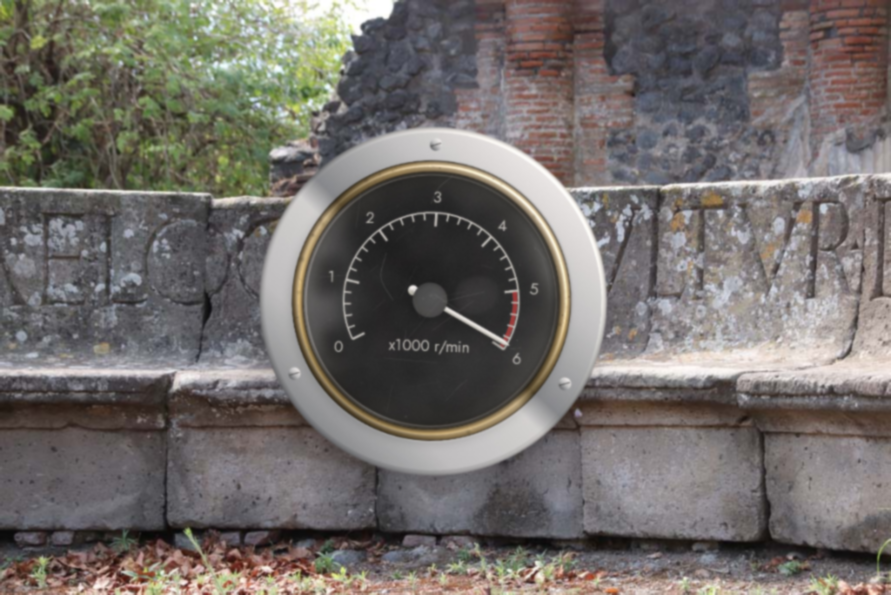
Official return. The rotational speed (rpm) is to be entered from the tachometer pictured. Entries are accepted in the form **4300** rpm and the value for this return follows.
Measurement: **5900** rpm
